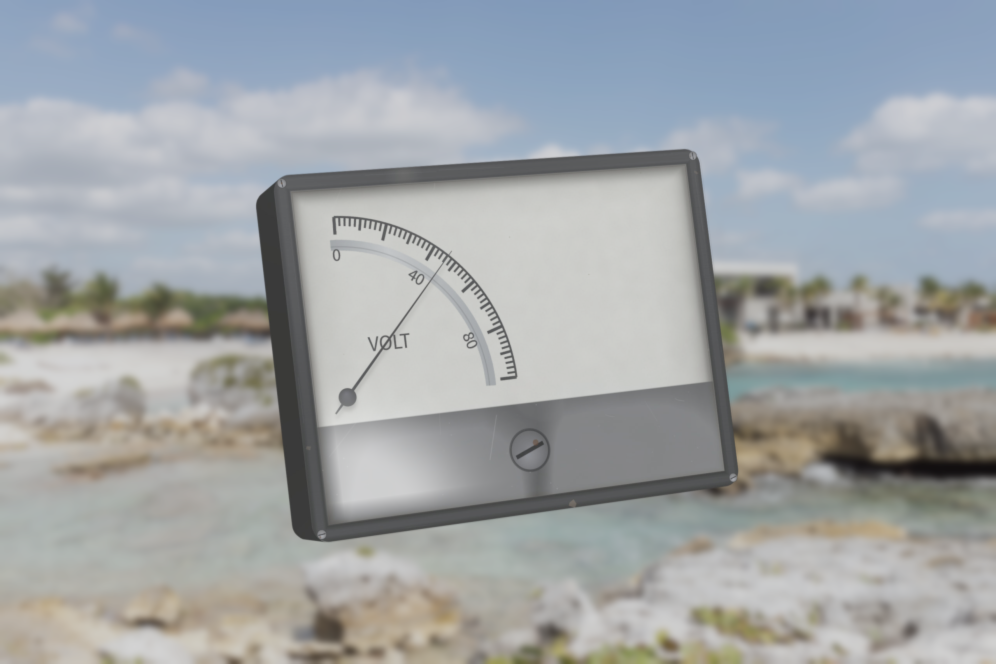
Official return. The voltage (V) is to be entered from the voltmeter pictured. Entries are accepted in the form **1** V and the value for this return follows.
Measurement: **46** V
